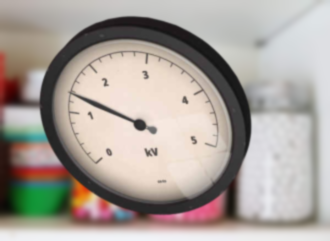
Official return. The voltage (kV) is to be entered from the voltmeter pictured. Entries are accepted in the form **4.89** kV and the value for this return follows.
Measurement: **1.4** kV
